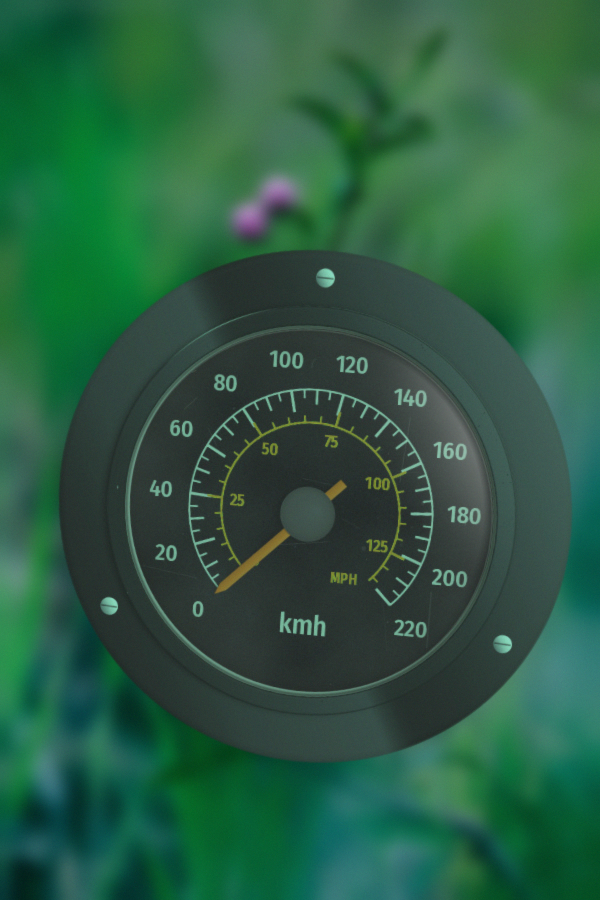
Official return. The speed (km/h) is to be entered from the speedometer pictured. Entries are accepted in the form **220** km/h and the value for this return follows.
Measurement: **0** km/h
